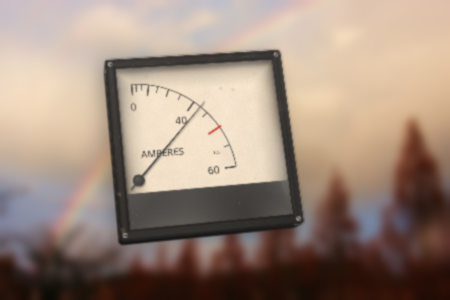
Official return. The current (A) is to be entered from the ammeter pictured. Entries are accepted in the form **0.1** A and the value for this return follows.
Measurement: **42.5** A
